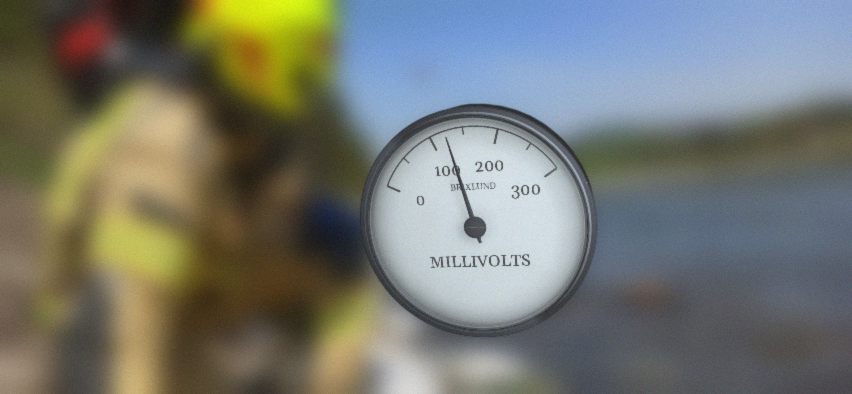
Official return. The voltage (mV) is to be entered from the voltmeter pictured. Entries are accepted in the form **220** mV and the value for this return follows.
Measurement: **125** mV
